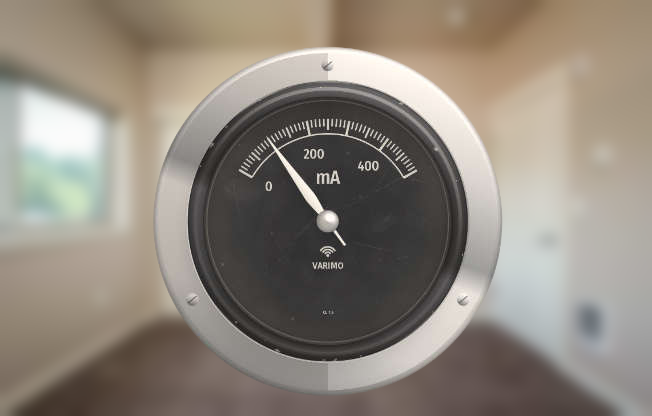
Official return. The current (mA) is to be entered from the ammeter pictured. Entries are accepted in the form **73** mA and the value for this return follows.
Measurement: **100** mA
